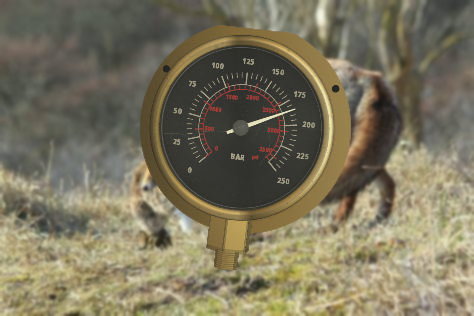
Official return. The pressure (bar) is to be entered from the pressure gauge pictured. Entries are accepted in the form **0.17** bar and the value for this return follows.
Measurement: **185** bar
